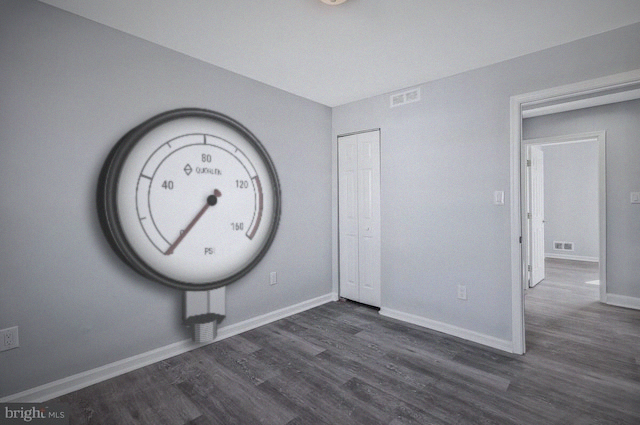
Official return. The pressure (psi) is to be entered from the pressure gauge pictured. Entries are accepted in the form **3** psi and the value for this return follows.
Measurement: **0** psi
